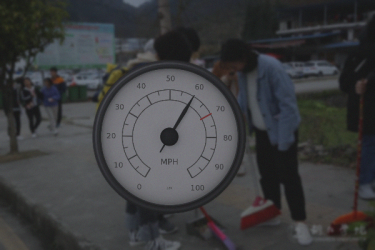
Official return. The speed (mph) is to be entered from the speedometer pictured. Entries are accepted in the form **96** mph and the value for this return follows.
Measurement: **60** mph
